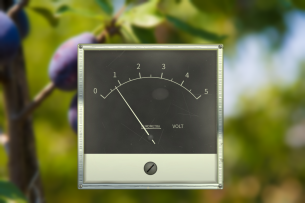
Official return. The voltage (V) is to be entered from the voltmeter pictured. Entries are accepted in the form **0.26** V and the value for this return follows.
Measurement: **0.75** V
